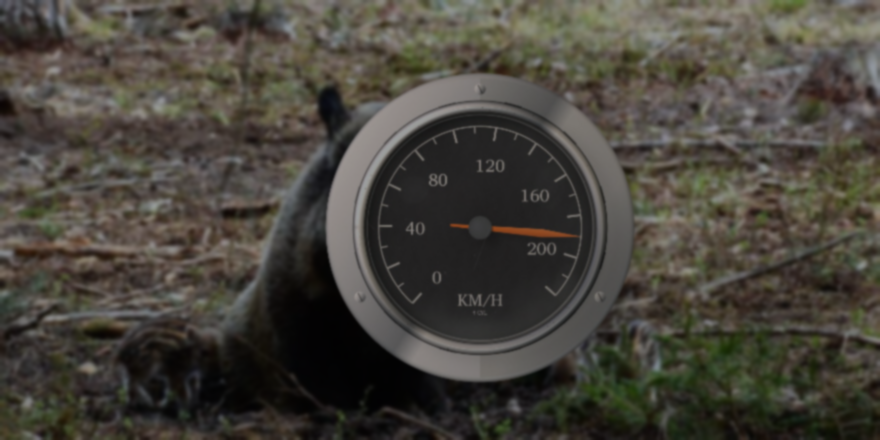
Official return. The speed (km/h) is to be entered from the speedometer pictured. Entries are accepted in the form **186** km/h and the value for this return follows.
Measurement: **190** km/h
